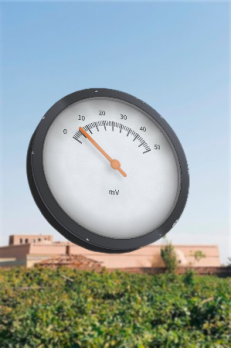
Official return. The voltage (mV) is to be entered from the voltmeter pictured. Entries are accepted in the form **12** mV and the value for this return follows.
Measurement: **5** mV
